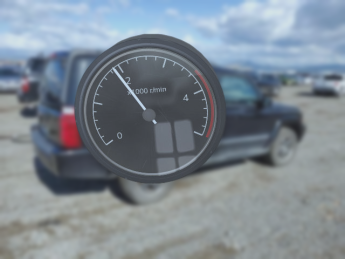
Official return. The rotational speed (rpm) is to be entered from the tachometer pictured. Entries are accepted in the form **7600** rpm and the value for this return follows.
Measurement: **1900** rpm
